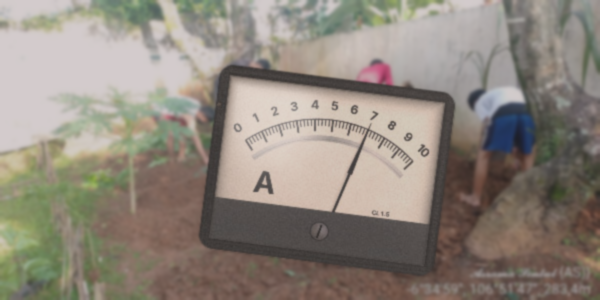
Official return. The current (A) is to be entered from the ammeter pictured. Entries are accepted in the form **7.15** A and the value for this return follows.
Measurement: **7** A
